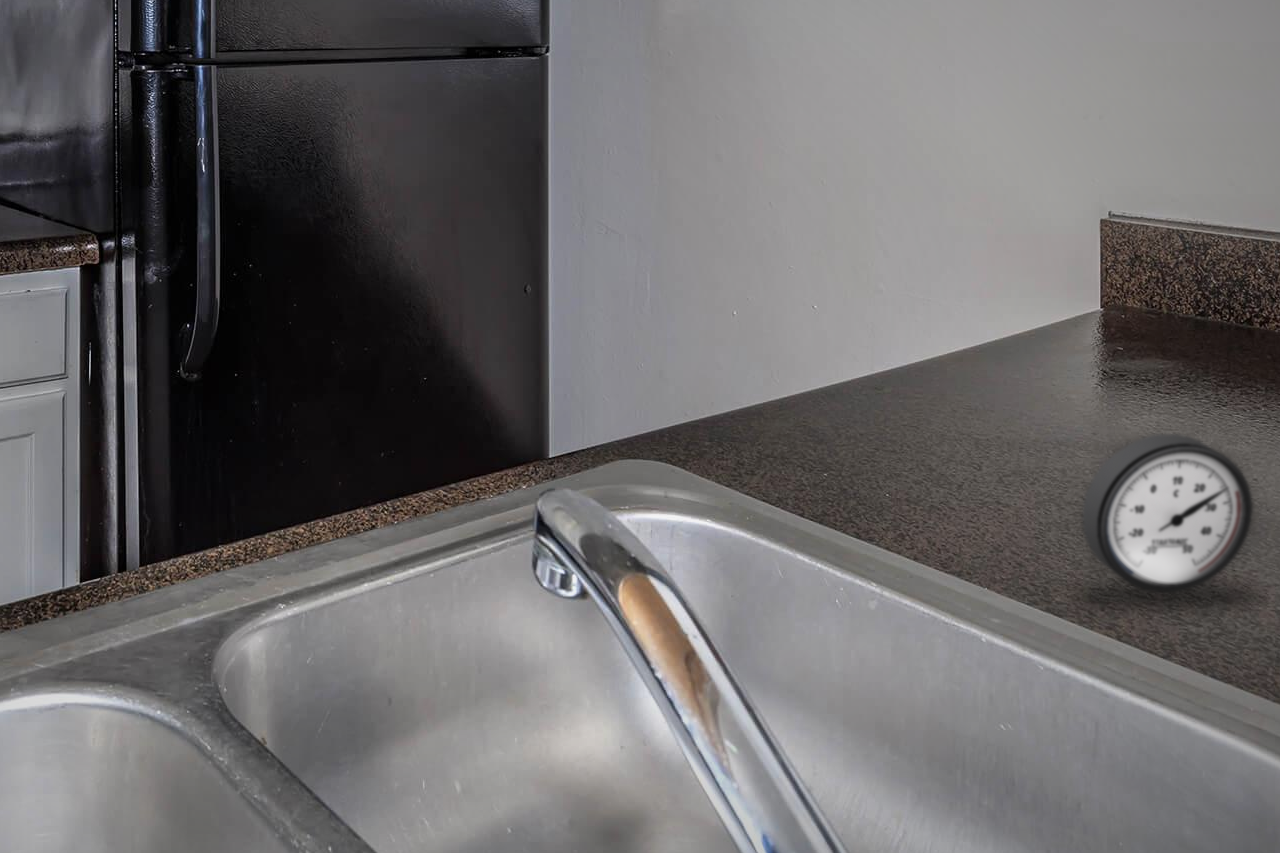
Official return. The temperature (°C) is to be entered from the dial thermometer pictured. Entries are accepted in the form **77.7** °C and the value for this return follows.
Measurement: **25** °C
